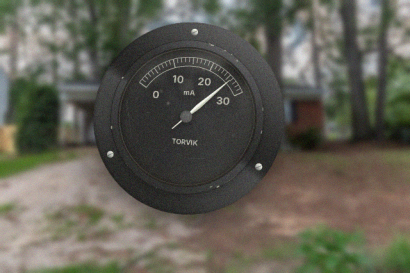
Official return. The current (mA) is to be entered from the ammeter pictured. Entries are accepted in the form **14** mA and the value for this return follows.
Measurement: **26** mA
